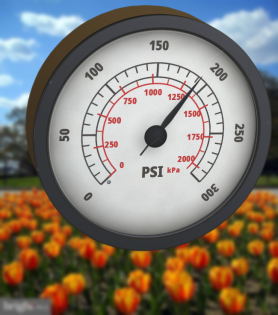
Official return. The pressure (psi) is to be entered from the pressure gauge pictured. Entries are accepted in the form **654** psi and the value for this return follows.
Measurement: **190** psi
